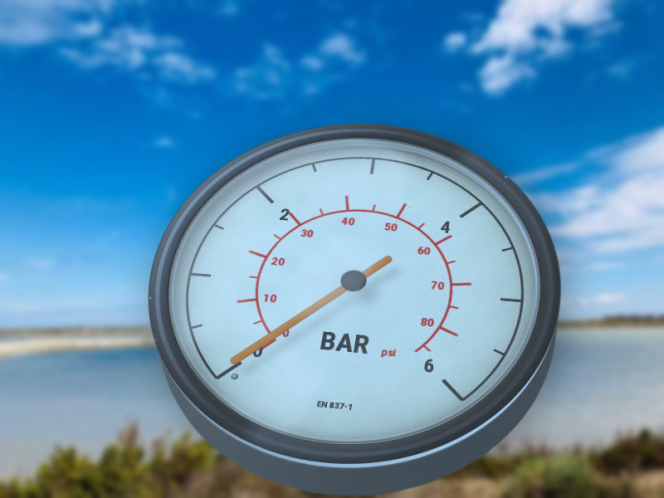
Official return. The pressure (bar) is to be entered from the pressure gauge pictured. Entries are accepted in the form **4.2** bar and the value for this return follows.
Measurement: **0** bar
